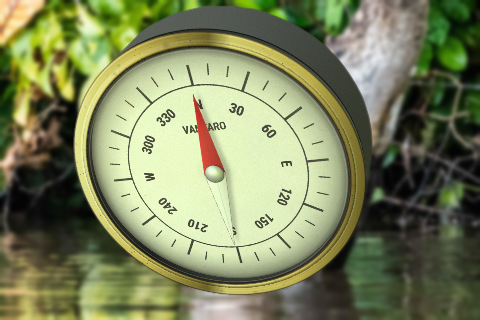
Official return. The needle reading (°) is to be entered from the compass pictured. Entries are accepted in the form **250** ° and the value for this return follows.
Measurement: **0** °
